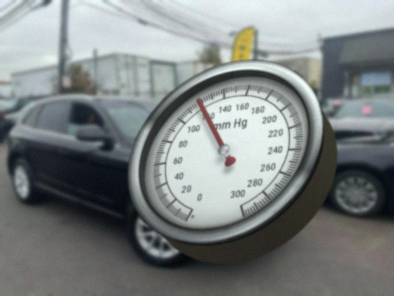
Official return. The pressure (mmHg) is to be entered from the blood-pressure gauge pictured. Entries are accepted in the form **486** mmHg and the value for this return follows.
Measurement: **120** mmHg
